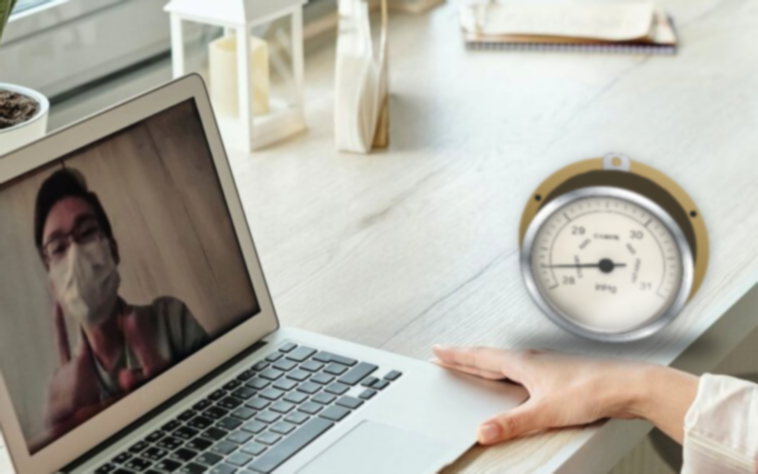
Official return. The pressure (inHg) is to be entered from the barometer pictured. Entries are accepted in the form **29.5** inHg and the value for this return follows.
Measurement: **28.3** inHg
